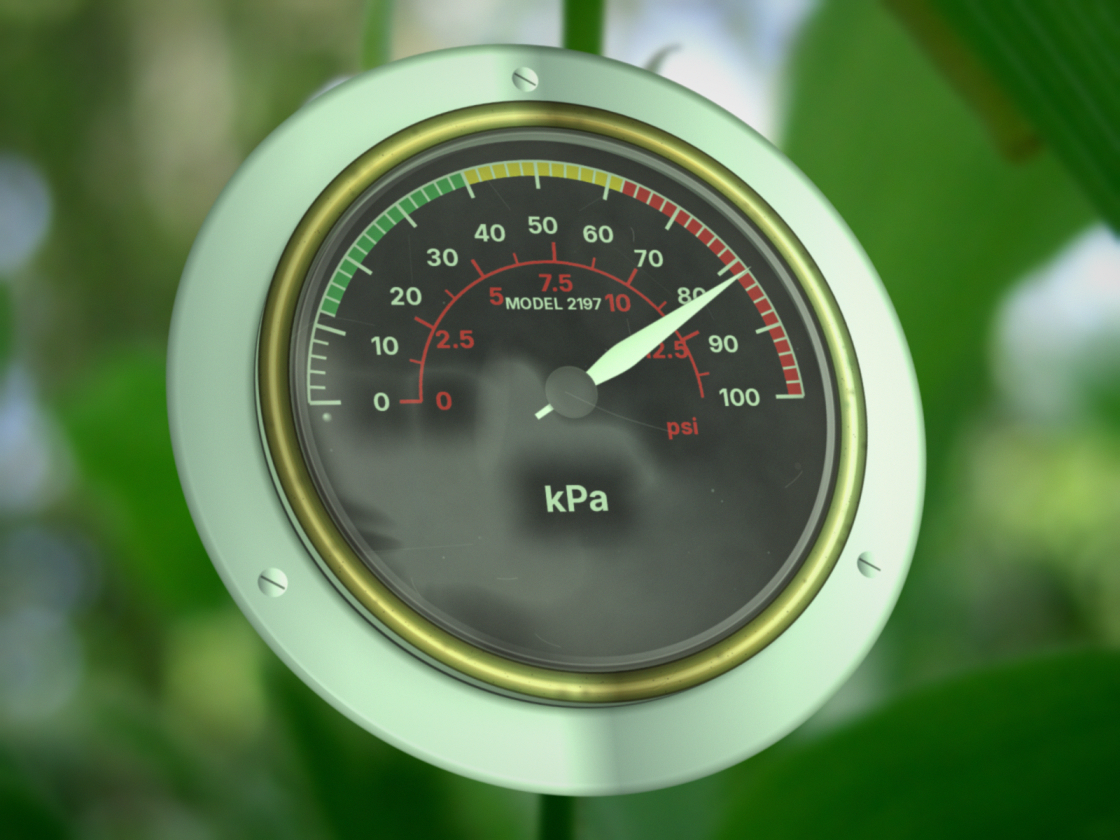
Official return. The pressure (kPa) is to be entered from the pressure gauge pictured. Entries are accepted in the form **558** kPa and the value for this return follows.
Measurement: **82** kPa
